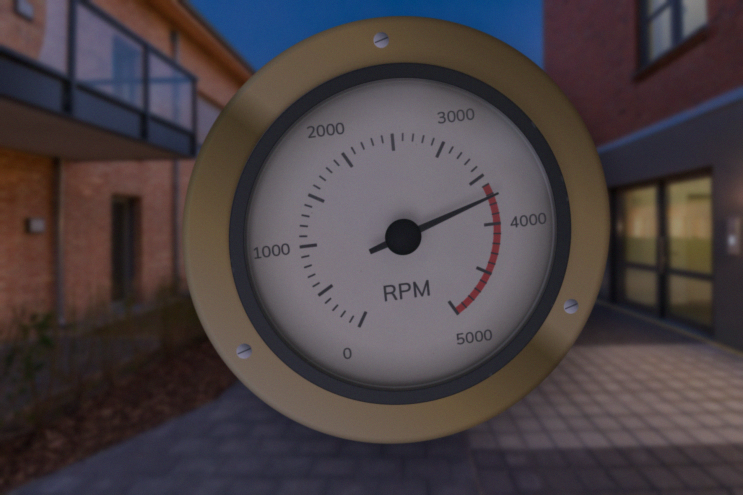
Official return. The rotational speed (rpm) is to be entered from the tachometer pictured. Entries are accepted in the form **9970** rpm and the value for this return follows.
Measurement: **3700** rpm
